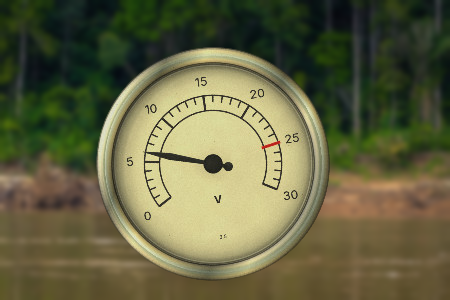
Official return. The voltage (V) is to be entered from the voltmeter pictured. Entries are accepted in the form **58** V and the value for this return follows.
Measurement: **6** V
